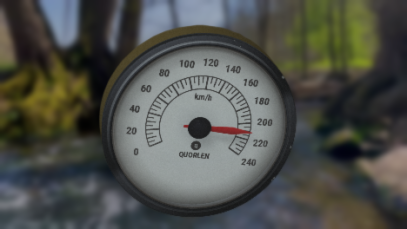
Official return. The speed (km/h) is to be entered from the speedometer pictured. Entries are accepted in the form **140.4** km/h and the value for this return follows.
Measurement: **210** km/h
